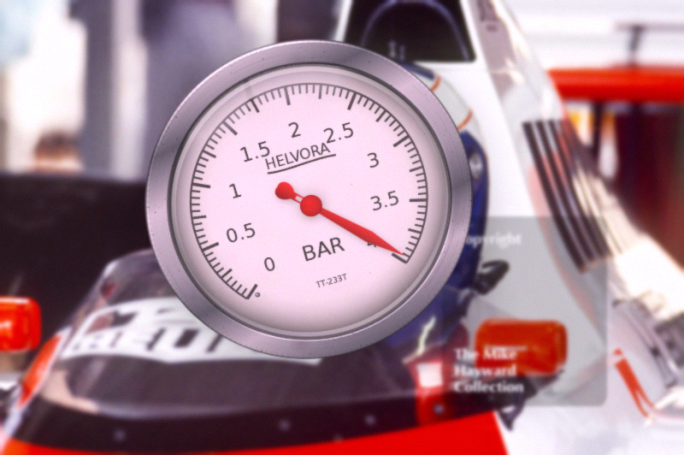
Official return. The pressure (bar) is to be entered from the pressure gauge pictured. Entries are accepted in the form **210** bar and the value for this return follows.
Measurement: **3.95** bar
